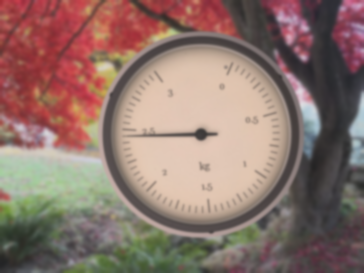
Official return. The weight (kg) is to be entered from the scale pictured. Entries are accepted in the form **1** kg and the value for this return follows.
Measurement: **2.45** kg
